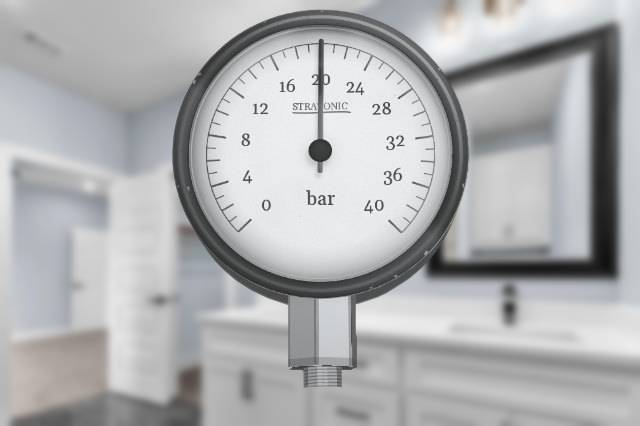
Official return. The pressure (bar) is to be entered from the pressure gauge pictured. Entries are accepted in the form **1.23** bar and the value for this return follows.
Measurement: **20** bar
